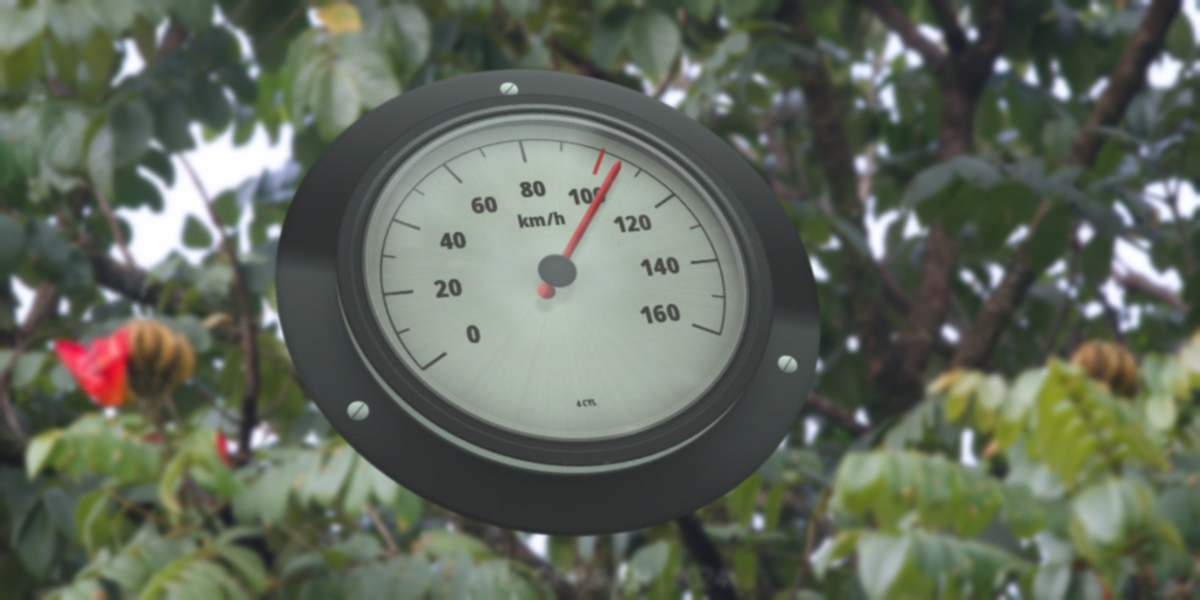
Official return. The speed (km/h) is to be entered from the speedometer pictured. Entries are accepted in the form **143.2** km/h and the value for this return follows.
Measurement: **105** km/h
